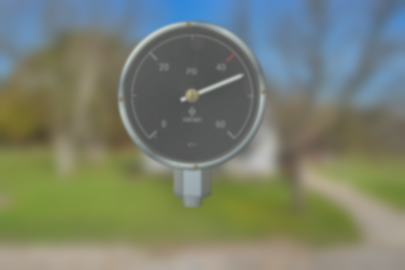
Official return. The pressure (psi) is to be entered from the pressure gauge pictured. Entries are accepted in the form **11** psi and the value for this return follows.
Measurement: **45** psi
